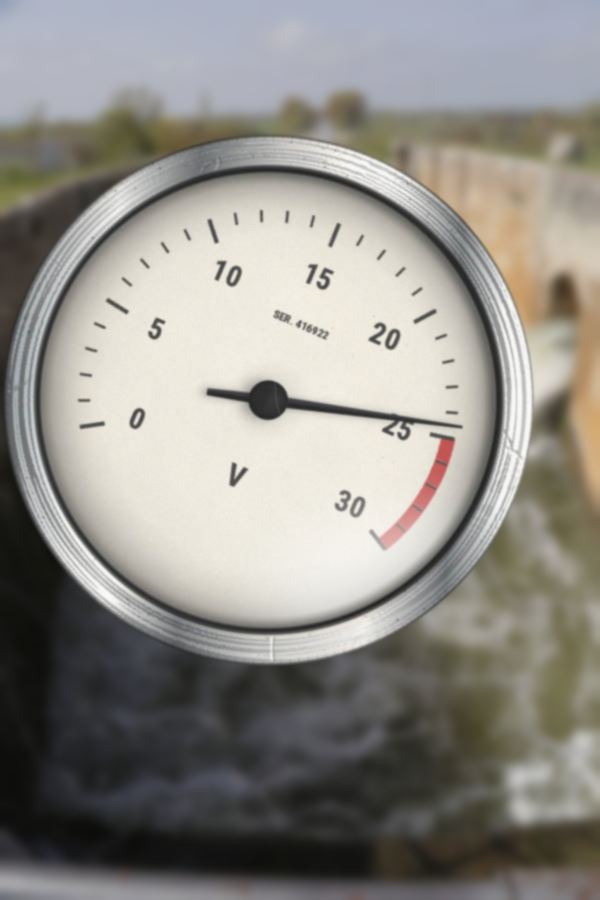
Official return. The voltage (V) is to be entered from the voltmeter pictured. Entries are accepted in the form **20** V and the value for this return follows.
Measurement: **24.5** V
